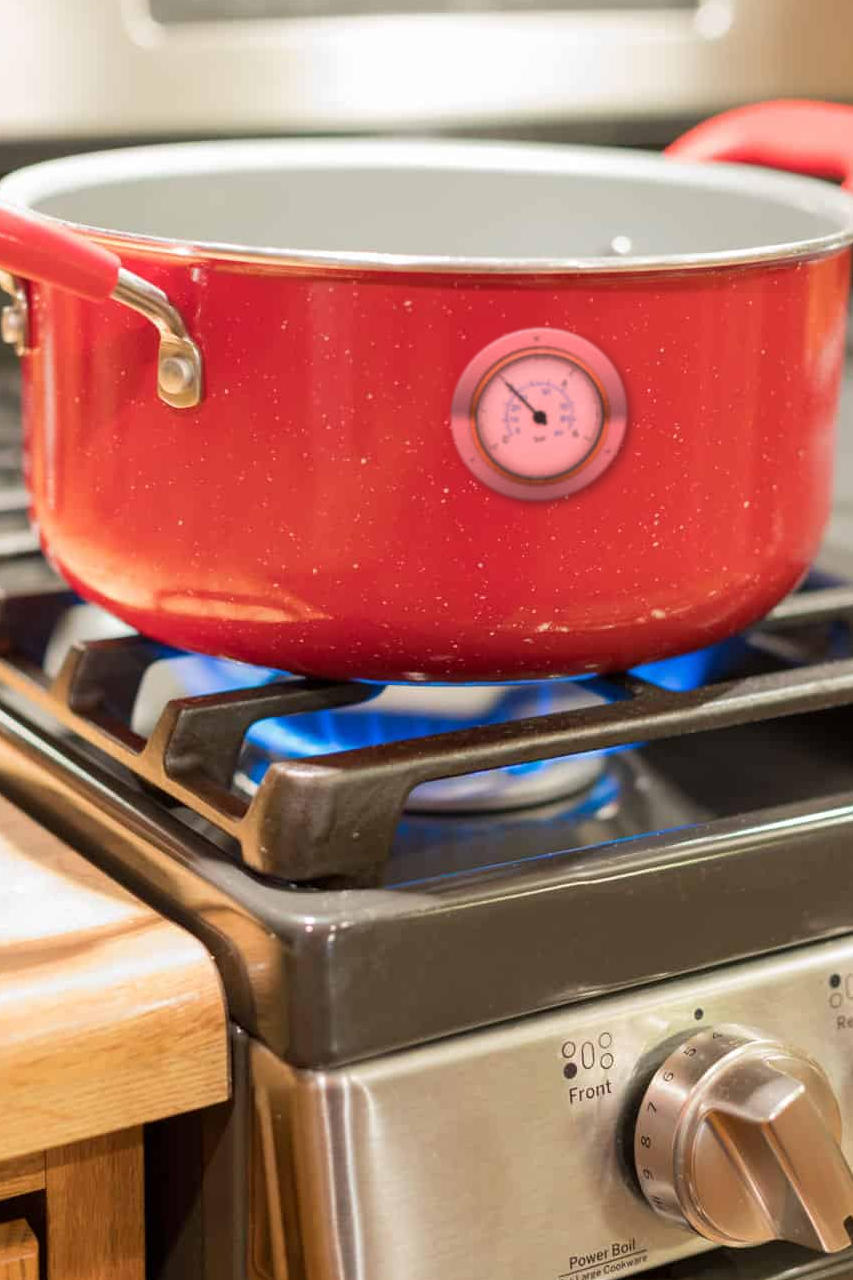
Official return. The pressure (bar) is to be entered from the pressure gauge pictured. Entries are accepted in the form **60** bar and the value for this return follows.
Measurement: **2** bar
